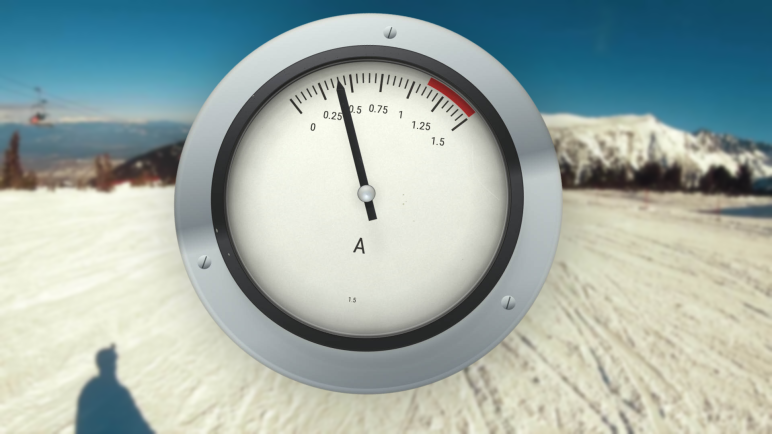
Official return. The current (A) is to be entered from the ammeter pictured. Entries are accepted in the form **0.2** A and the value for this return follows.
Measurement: **0.4** A
